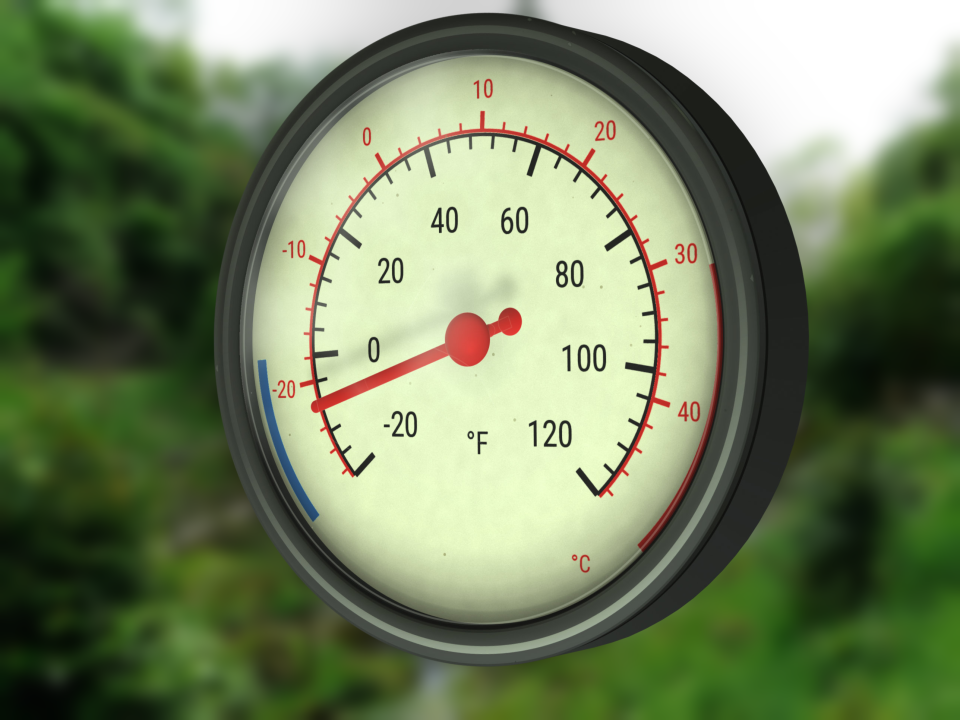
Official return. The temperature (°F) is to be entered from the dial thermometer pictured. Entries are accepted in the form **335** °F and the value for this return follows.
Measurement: **-8** °F
